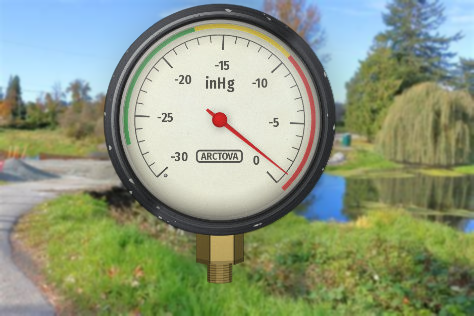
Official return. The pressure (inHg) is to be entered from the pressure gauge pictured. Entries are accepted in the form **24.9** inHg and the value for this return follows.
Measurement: **-1** inHg
